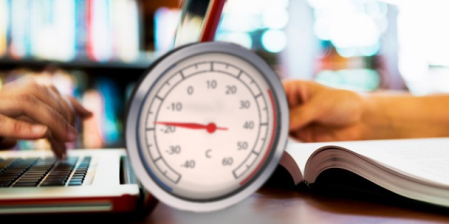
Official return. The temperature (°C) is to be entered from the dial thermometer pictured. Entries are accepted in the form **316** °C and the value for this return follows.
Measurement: **-17.5** °C
